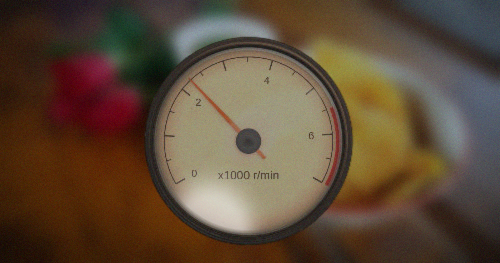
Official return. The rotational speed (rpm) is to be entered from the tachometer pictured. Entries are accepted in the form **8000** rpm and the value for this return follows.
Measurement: **2250** rpm
